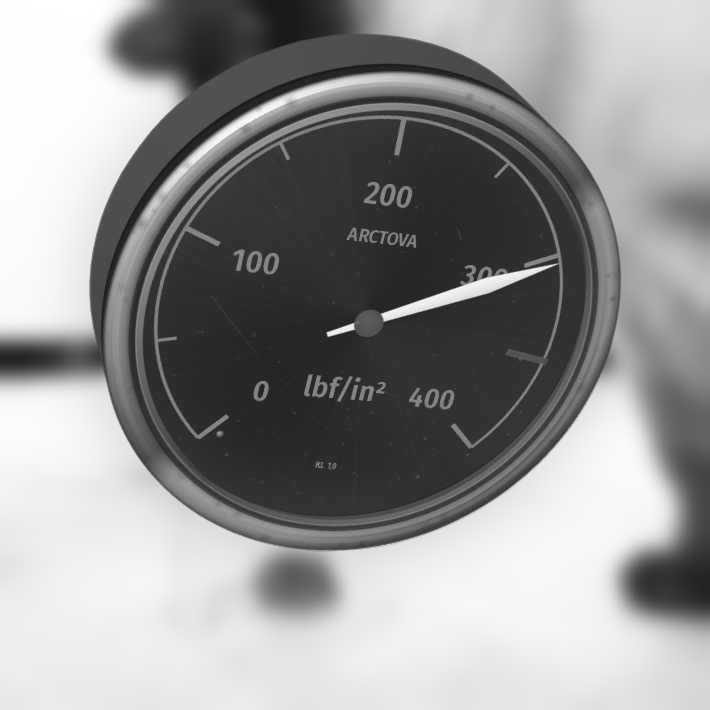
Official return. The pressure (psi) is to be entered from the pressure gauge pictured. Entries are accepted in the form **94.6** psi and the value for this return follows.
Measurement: **300** psi
